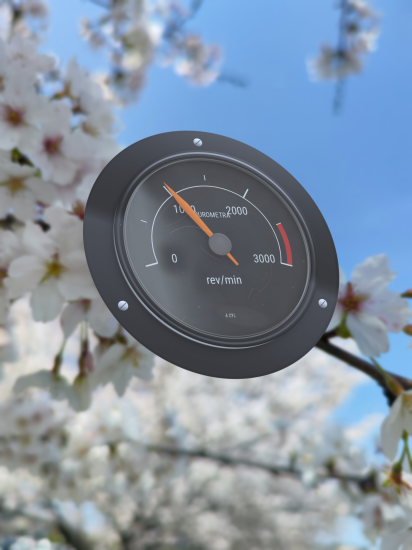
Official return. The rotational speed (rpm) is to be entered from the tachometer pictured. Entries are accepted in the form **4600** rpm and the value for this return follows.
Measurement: **1000** rpm
